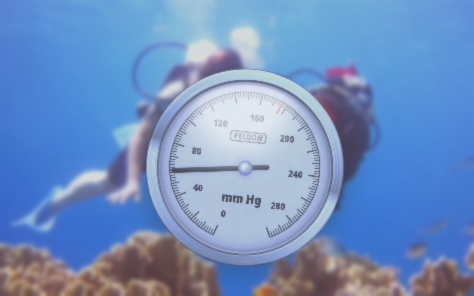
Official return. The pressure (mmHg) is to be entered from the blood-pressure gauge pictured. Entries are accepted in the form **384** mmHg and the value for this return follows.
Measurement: **60** mmHg
